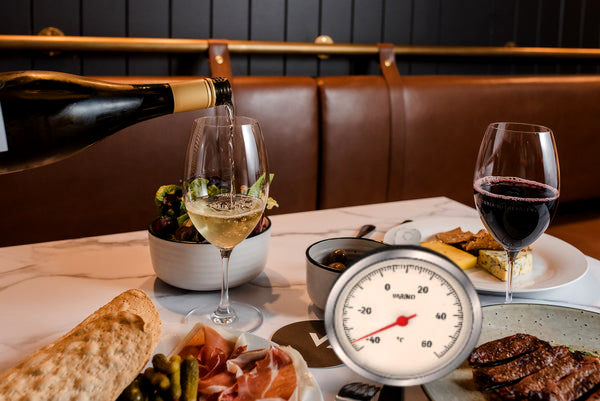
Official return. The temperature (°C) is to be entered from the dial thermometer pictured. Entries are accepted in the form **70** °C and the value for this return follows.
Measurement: **-35** °C
